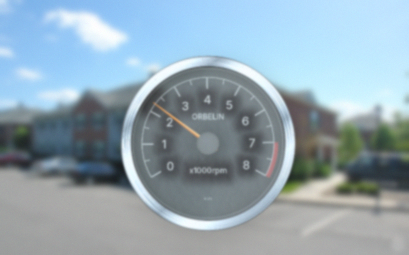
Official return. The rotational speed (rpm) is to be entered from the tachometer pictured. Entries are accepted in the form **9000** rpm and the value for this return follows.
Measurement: **2250** rpm
